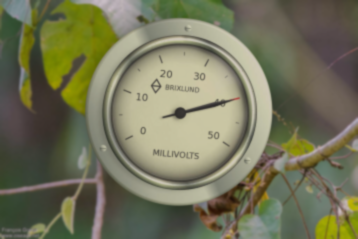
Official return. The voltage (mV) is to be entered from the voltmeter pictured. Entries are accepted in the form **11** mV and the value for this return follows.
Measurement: **40** mV
